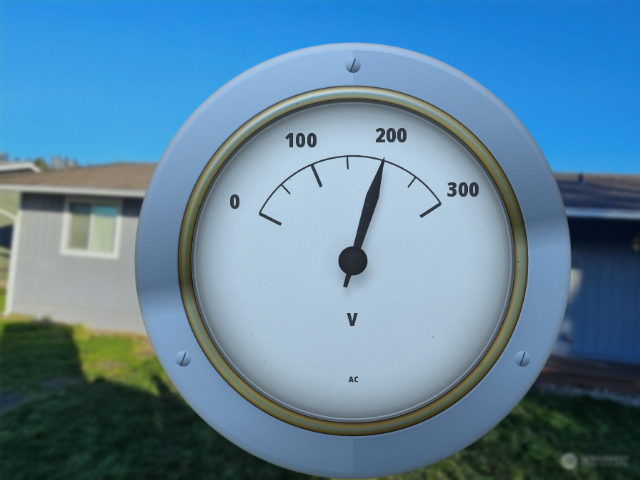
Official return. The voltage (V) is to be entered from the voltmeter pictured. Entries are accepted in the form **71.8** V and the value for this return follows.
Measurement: **200** V
